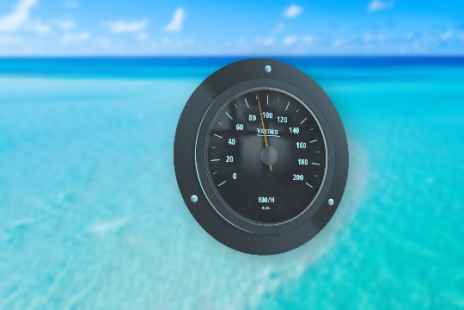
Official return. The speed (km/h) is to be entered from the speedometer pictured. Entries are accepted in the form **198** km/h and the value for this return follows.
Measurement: **90** km/h
